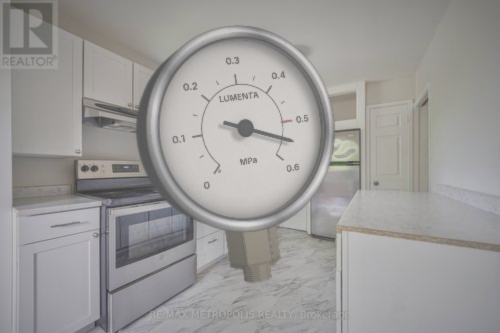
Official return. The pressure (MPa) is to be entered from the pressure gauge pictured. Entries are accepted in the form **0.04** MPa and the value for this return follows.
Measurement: **0.55** MPa
